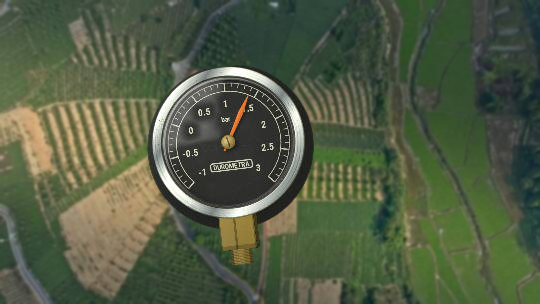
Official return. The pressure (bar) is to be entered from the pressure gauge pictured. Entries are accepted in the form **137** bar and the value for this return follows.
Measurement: **1.4** bar
